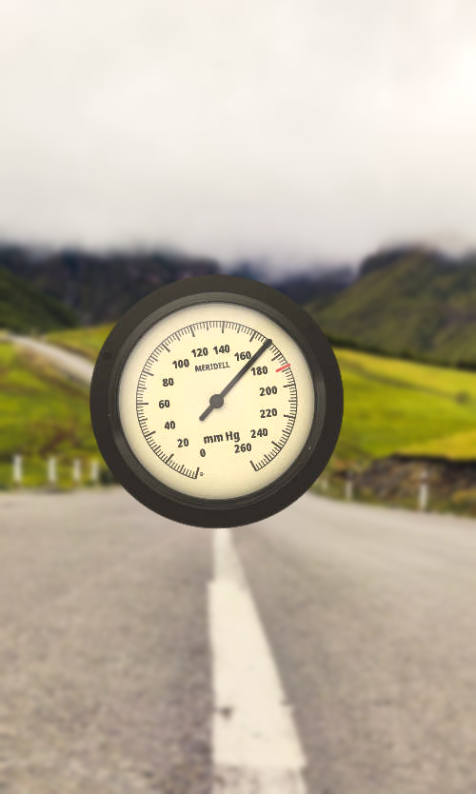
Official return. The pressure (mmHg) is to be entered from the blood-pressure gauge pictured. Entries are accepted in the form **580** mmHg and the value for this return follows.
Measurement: **170** mmHg
